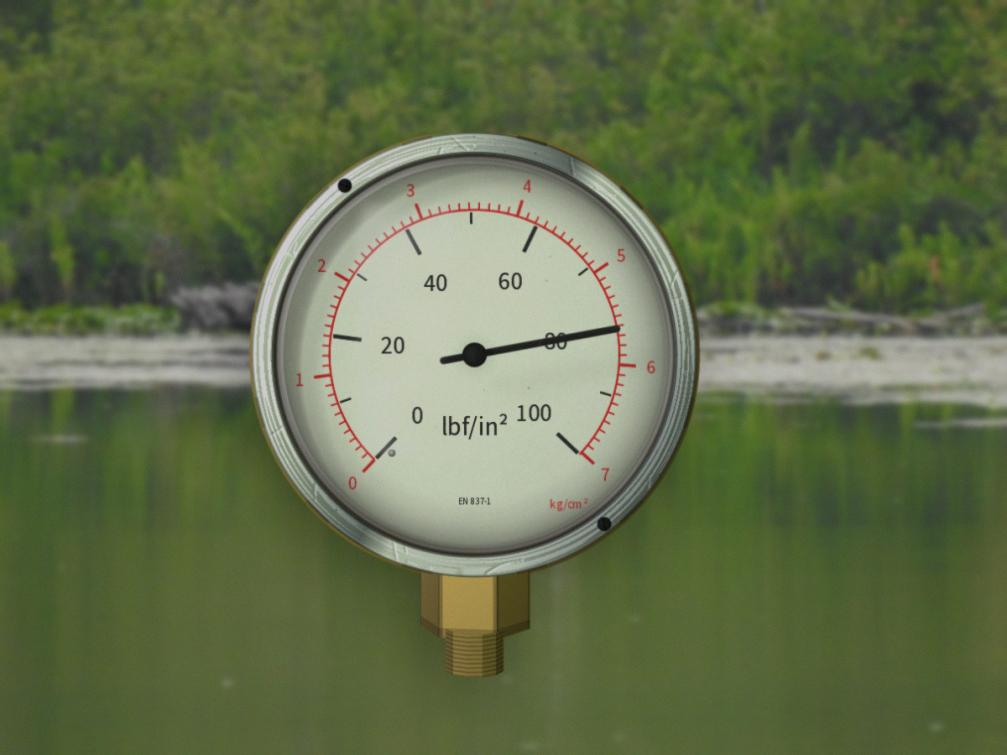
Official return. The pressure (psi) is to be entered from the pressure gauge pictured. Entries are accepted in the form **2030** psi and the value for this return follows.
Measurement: **80** psi
